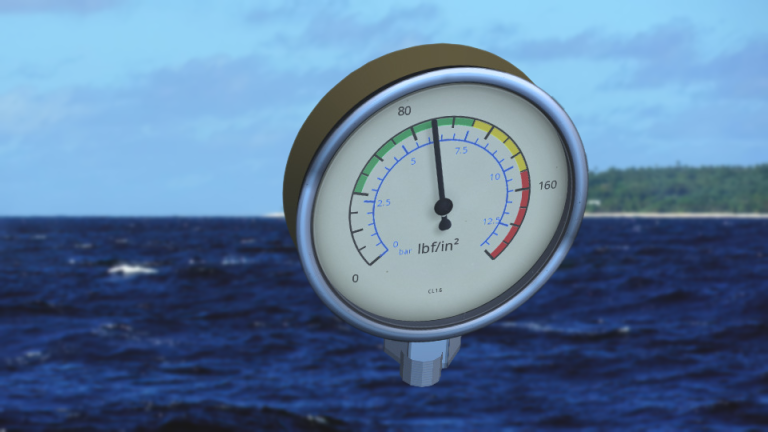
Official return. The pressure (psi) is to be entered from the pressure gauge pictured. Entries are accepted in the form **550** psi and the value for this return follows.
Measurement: **90** psi
